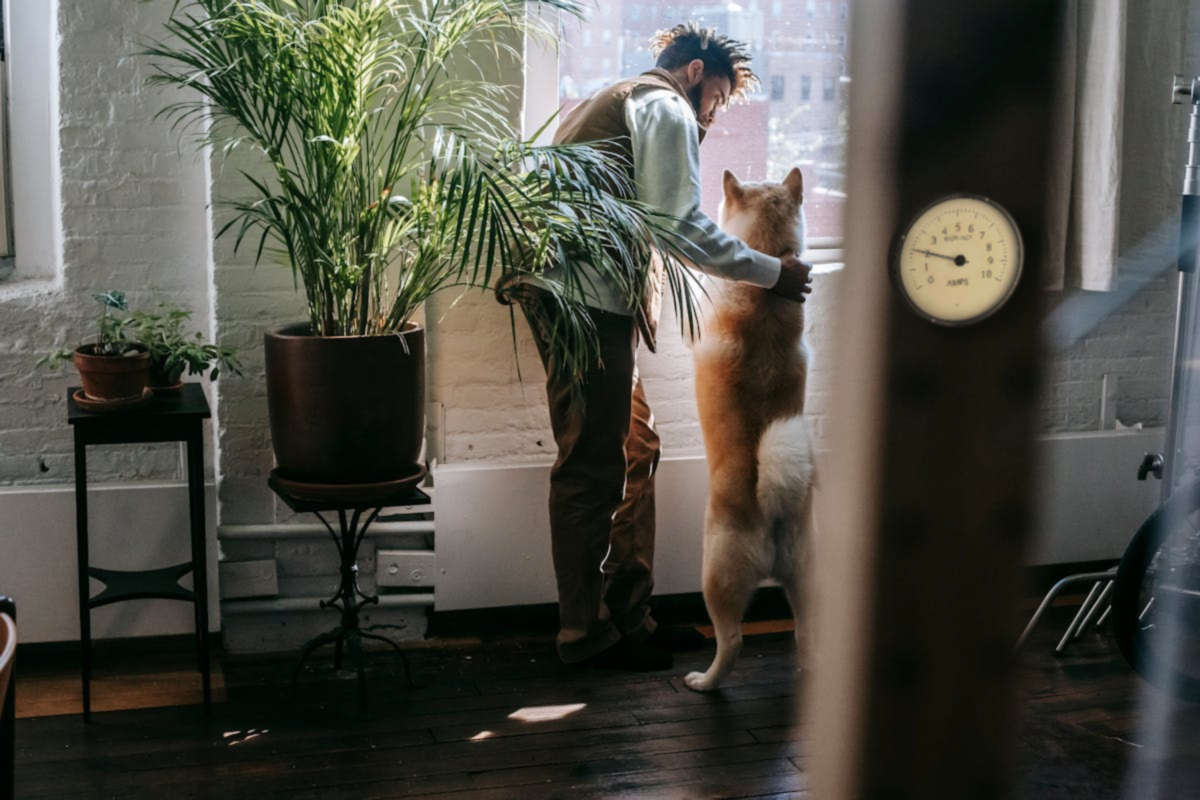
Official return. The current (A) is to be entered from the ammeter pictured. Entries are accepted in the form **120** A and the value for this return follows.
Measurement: **2** A
